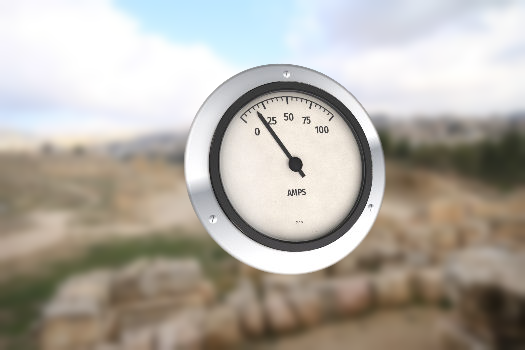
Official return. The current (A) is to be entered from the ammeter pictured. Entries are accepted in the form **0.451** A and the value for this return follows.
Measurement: **15** A
